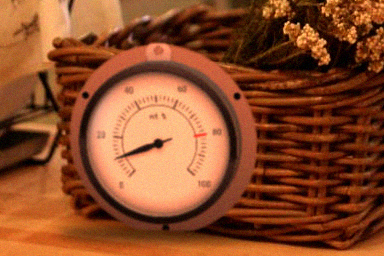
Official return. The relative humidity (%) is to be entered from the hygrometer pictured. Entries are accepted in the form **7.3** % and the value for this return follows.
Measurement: **10** %
